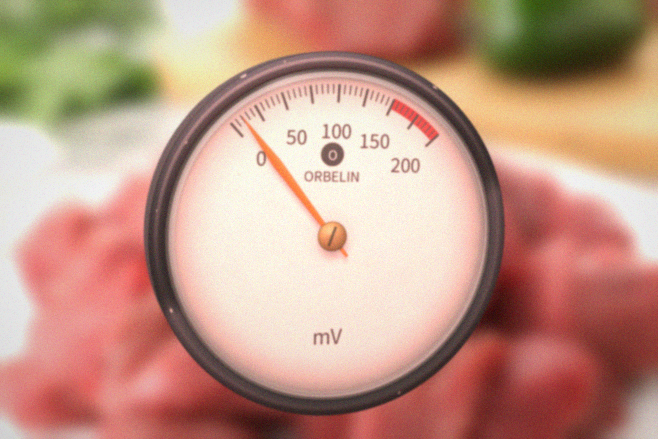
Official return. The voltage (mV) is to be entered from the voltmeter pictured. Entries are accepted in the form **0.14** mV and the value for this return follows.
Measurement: **10** mV
